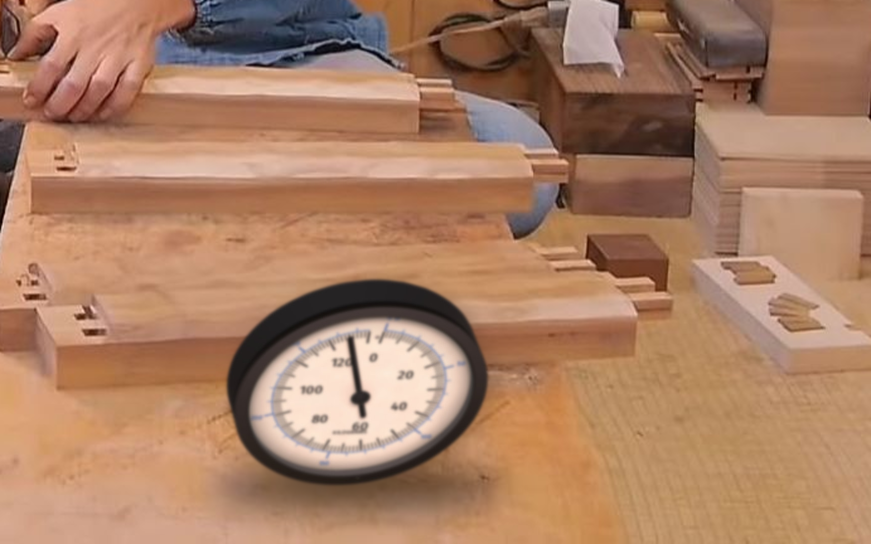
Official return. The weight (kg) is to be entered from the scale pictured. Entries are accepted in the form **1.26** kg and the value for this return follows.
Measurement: **125** kg
